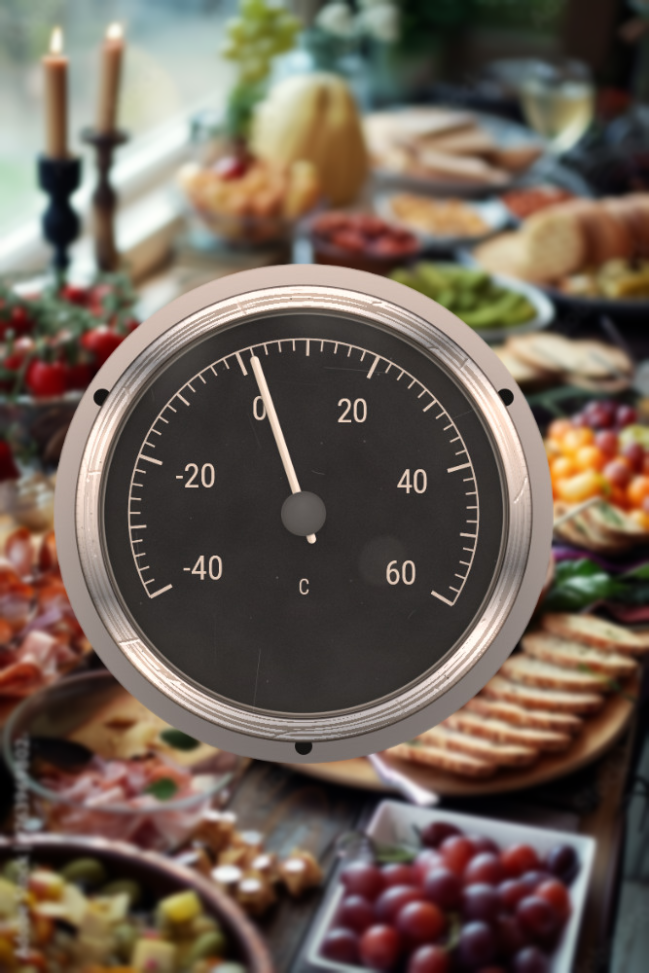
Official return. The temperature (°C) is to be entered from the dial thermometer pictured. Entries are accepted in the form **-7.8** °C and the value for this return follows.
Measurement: **2** °C
